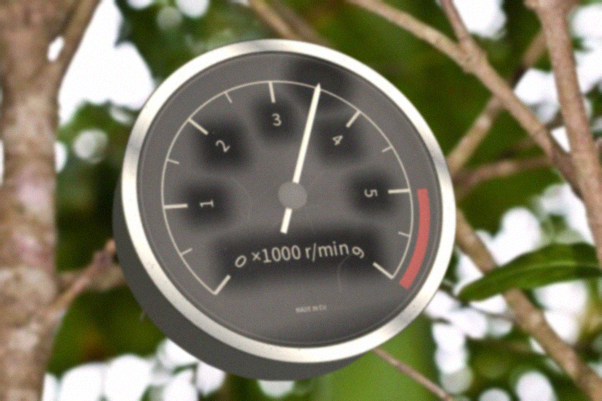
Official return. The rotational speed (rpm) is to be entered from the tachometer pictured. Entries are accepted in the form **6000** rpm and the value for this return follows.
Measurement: **3500** rpm
